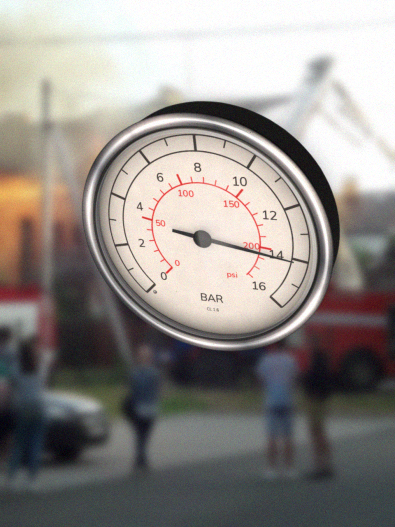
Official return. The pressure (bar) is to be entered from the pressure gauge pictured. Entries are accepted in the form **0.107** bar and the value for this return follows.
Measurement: **14** bar
